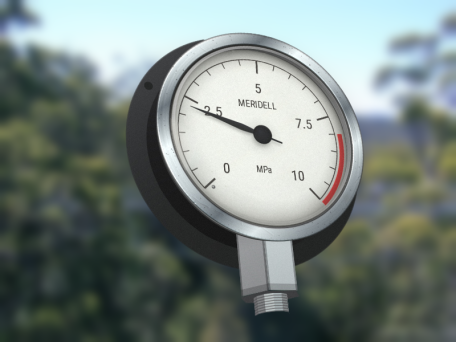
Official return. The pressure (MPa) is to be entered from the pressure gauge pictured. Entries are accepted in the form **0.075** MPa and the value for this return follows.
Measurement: **2.25** MPa
